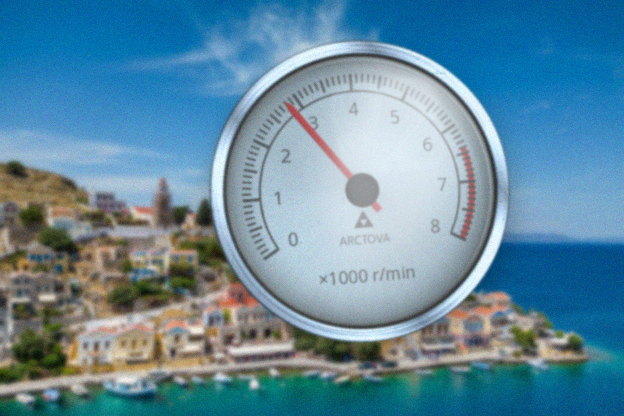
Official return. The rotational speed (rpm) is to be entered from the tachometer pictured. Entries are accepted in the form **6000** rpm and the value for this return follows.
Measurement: **2800** rpm
